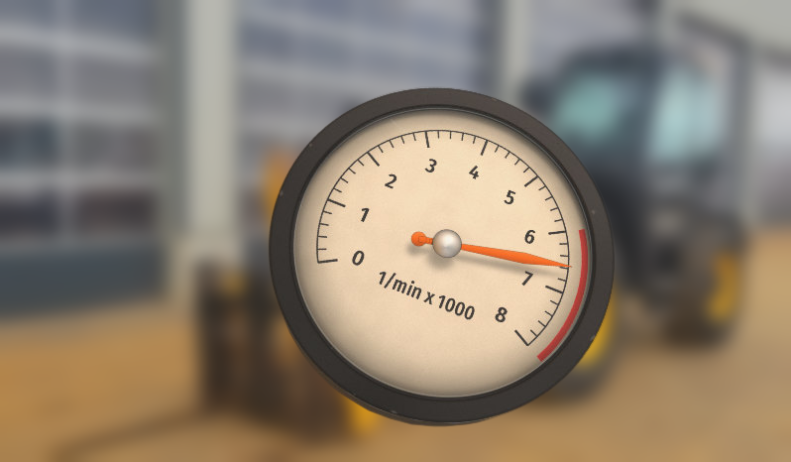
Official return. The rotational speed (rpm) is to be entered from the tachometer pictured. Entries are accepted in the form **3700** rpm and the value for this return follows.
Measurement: **6600** rpm
